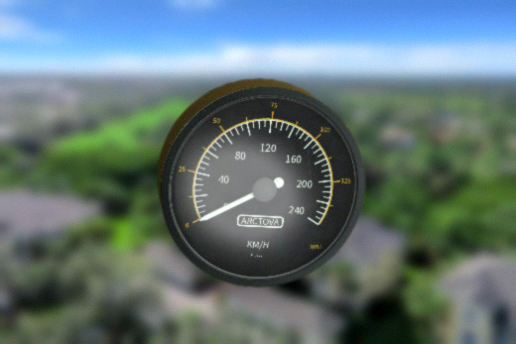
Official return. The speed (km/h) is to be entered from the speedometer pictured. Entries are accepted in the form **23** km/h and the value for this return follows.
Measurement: **0** km/h
